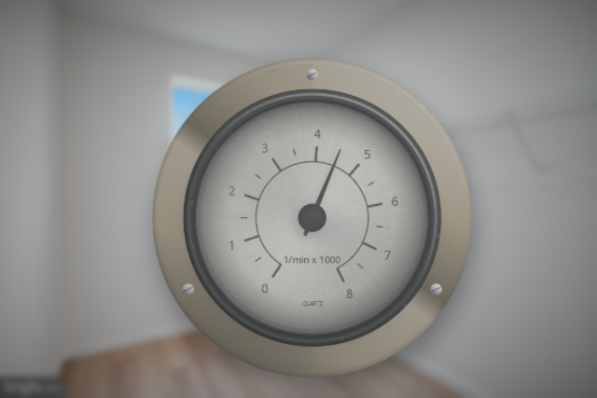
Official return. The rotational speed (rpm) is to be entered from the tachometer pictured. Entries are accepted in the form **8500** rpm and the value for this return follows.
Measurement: **4500** rpm
